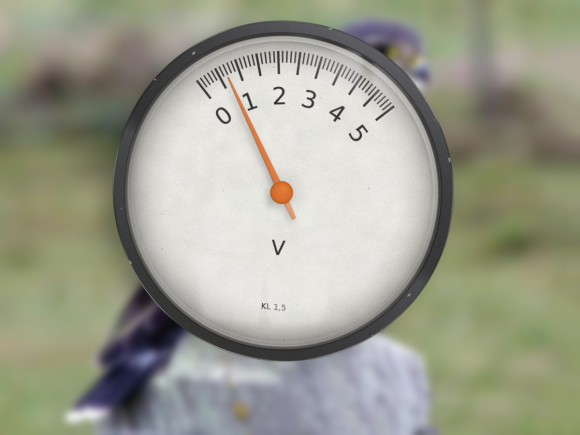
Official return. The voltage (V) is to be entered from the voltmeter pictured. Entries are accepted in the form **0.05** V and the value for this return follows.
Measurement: **0.7** V
